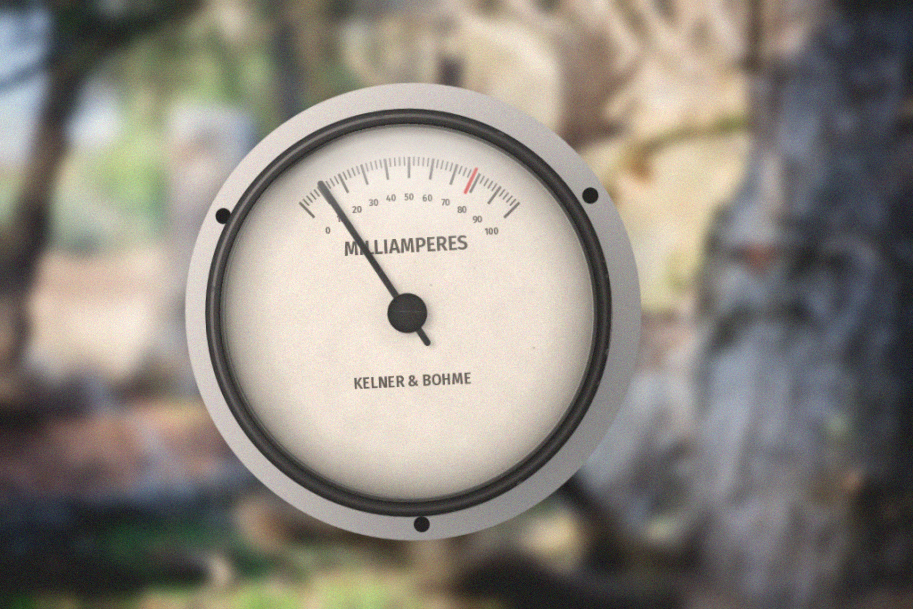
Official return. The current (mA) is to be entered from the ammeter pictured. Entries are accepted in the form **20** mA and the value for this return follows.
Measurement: **12** mA
